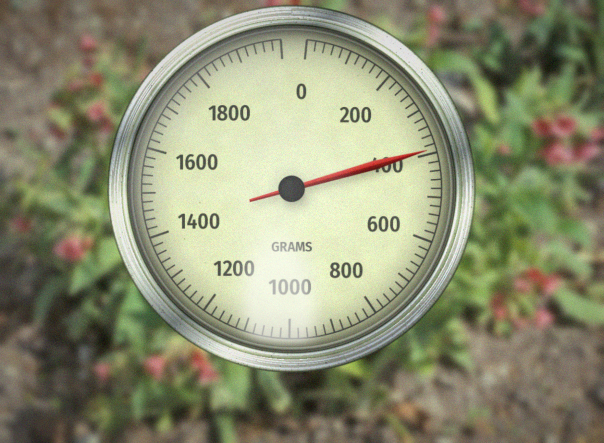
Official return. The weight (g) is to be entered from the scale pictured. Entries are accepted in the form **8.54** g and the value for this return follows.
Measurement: **390** g
